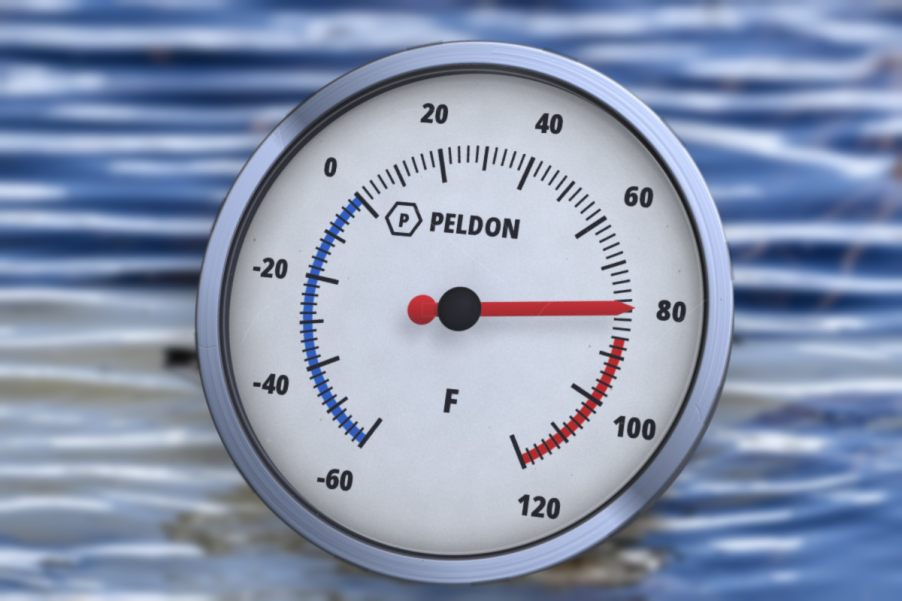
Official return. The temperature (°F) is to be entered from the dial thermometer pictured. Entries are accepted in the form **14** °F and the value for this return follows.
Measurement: **80** °F
